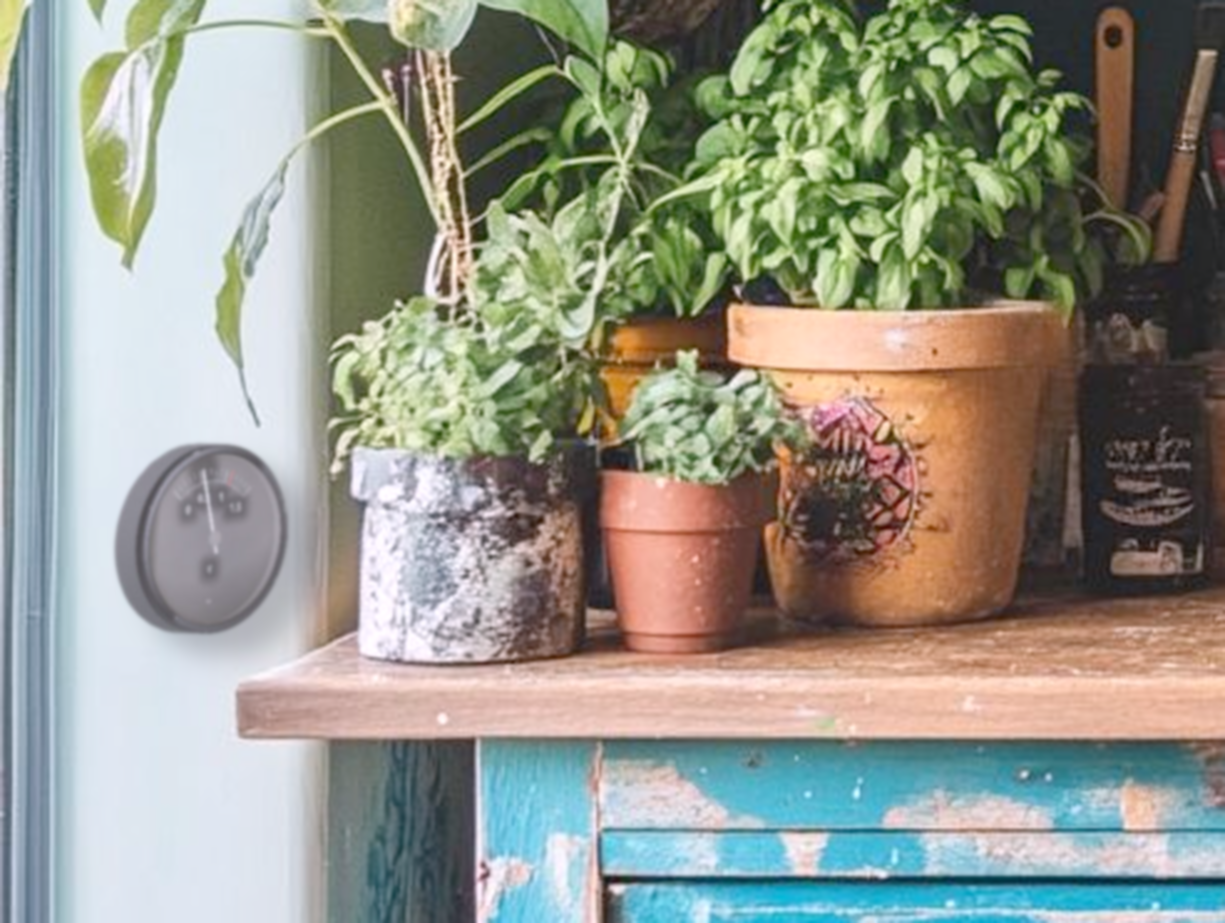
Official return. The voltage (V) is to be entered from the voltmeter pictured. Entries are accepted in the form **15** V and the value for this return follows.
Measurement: **0.5** V
